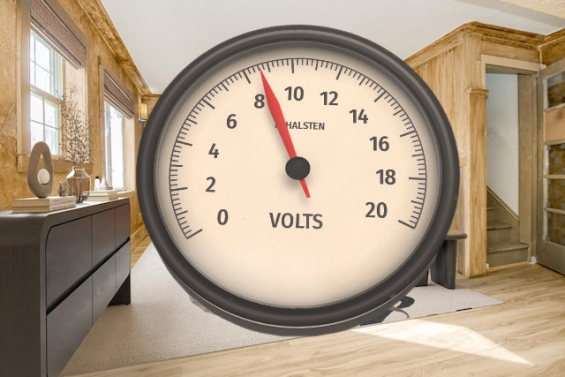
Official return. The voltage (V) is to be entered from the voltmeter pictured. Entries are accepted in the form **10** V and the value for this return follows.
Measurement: **8.6** V
